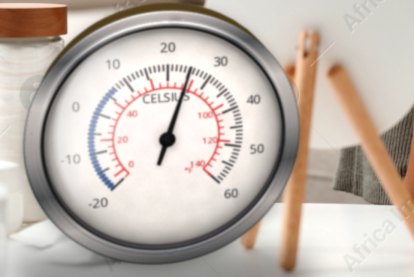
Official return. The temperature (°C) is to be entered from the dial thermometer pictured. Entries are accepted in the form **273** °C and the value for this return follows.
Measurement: **25** °C
